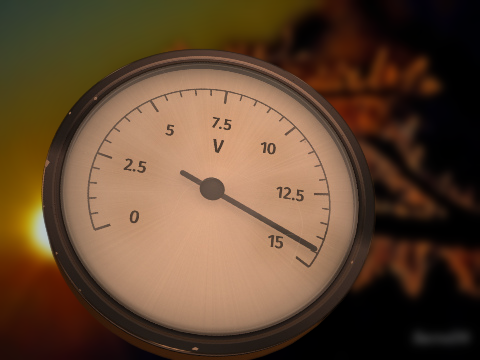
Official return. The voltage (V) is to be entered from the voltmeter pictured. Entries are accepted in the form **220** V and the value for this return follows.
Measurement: **14.5** V
